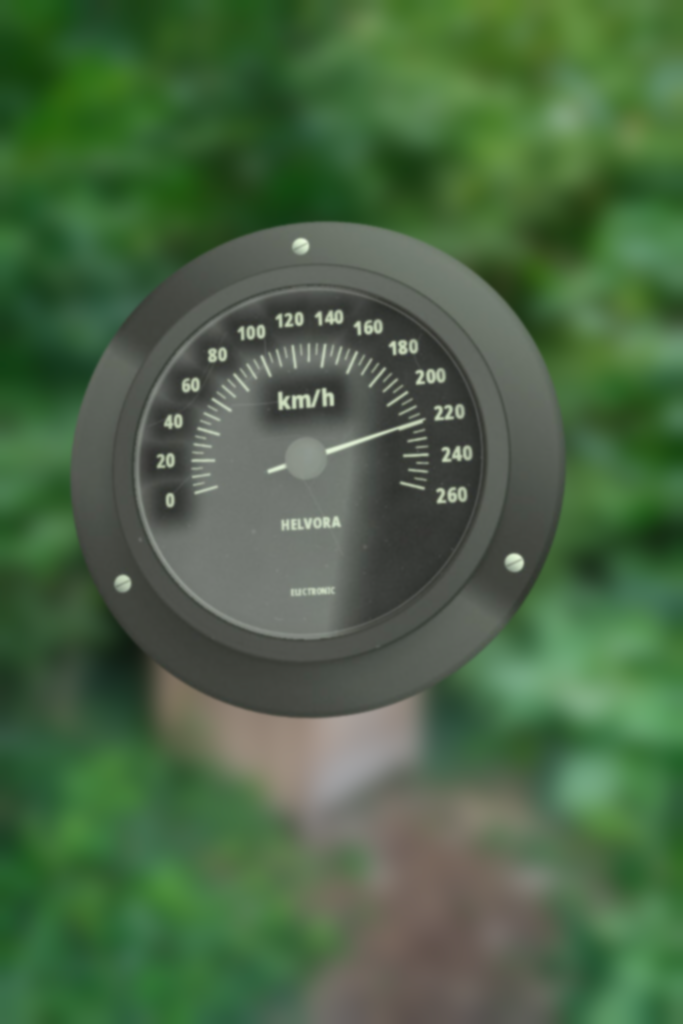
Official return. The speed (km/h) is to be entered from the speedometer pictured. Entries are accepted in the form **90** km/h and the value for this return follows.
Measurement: **220** km/h
